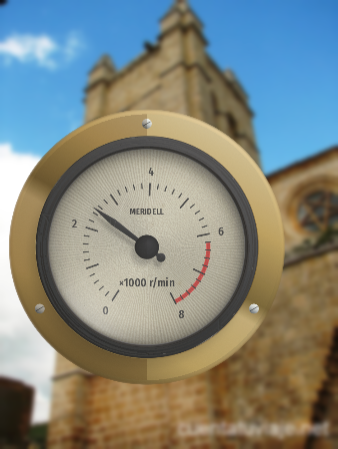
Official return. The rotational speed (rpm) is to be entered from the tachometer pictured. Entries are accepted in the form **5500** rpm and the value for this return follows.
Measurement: **2500** rpm
